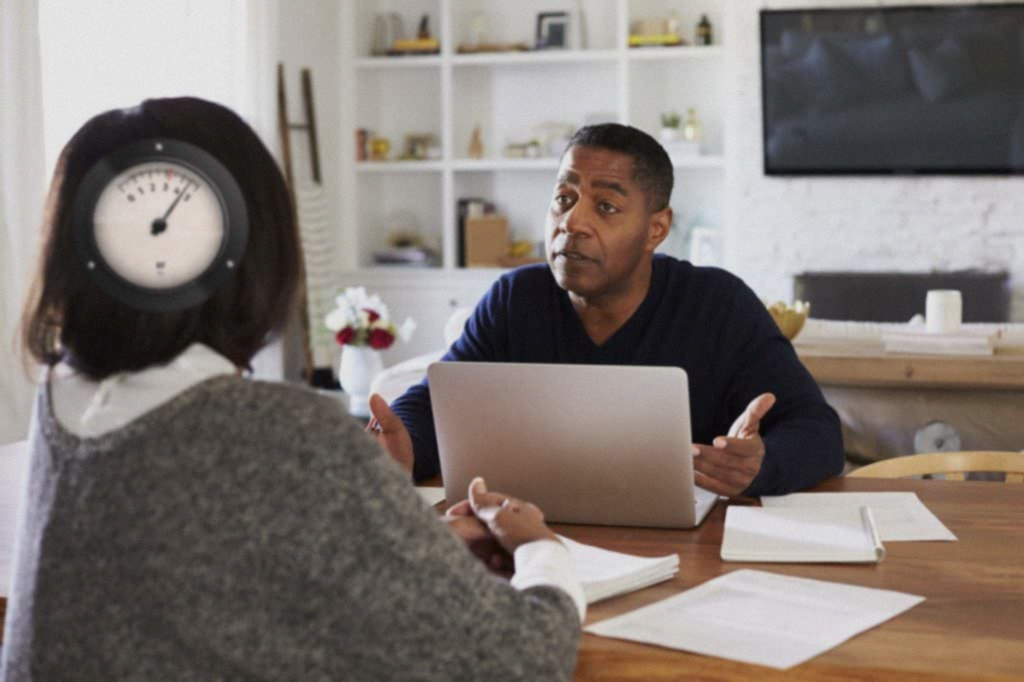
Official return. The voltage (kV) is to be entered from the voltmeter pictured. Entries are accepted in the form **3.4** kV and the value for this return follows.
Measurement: **4.5** kV
